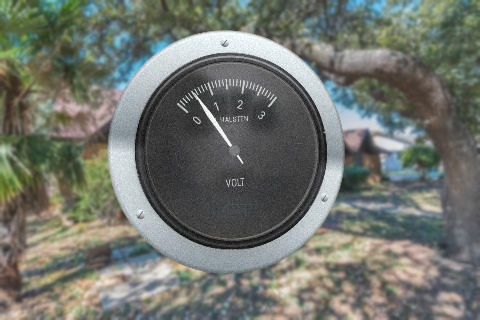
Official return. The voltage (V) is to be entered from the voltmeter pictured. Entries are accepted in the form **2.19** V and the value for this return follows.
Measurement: **0.5** V
